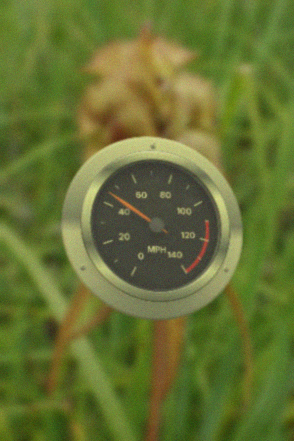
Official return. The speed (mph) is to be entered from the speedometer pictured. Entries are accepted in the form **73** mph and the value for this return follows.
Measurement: **45** mph
